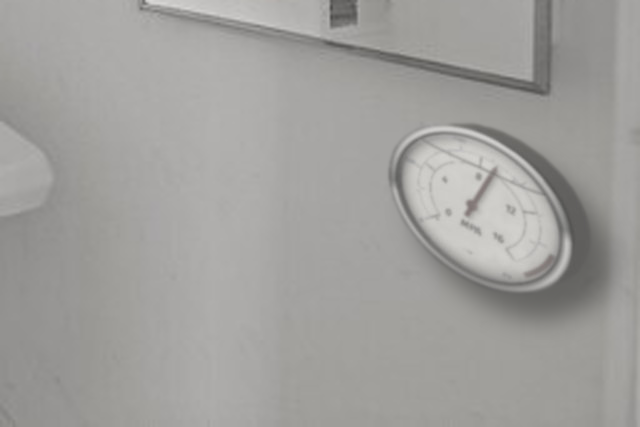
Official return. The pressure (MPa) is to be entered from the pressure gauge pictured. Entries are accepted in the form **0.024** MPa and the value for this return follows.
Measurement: **9** MPa
